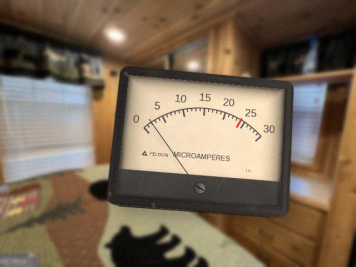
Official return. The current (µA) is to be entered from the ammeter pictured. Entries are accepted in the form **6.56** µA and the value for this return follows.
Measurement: **2** µA
